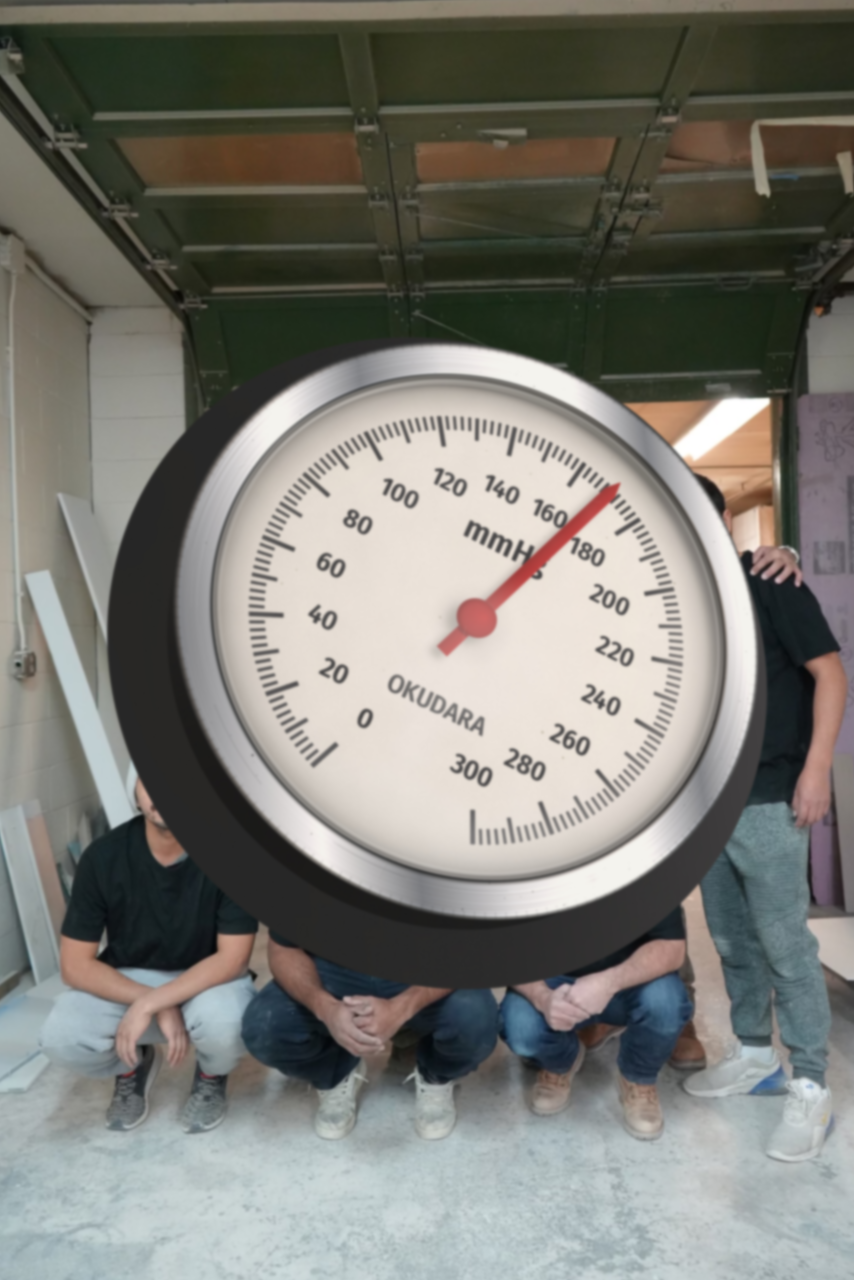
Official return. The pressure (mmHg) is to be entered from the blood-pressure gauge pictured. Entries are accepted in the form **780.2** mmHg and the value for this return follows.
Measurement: **170** mmHg
